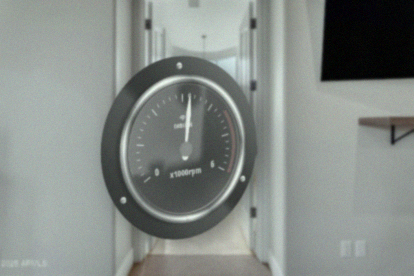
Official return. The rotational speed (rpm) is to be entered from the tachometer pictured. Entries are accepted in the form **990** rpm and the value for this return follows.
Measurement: **3200** rpm
